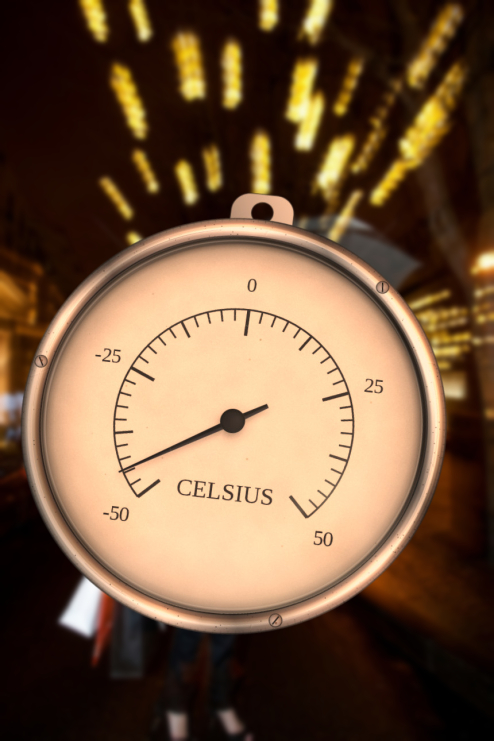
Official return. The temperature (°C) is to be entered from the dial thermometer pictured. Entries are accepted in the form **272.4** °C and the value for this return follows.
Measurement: **-45** °C
